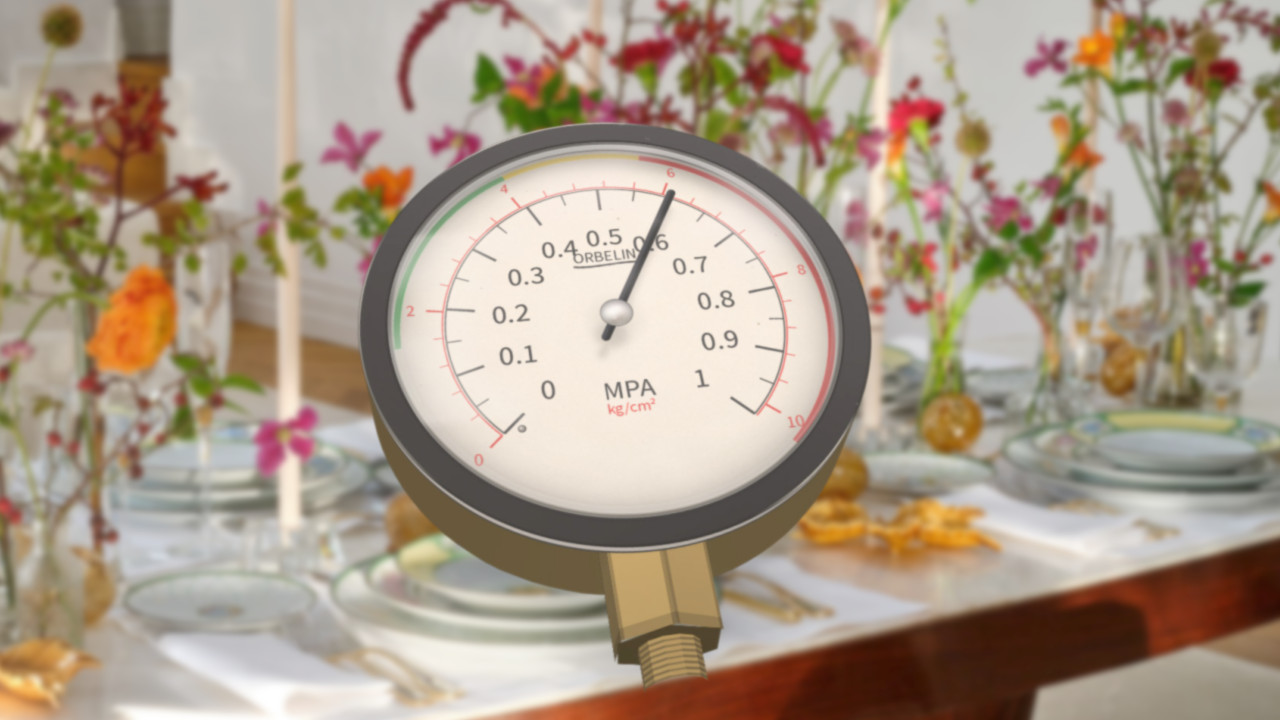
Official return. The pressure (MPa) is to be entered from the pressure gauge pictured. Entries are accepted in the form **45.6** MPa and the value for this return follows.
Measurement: **0.6** MPa
